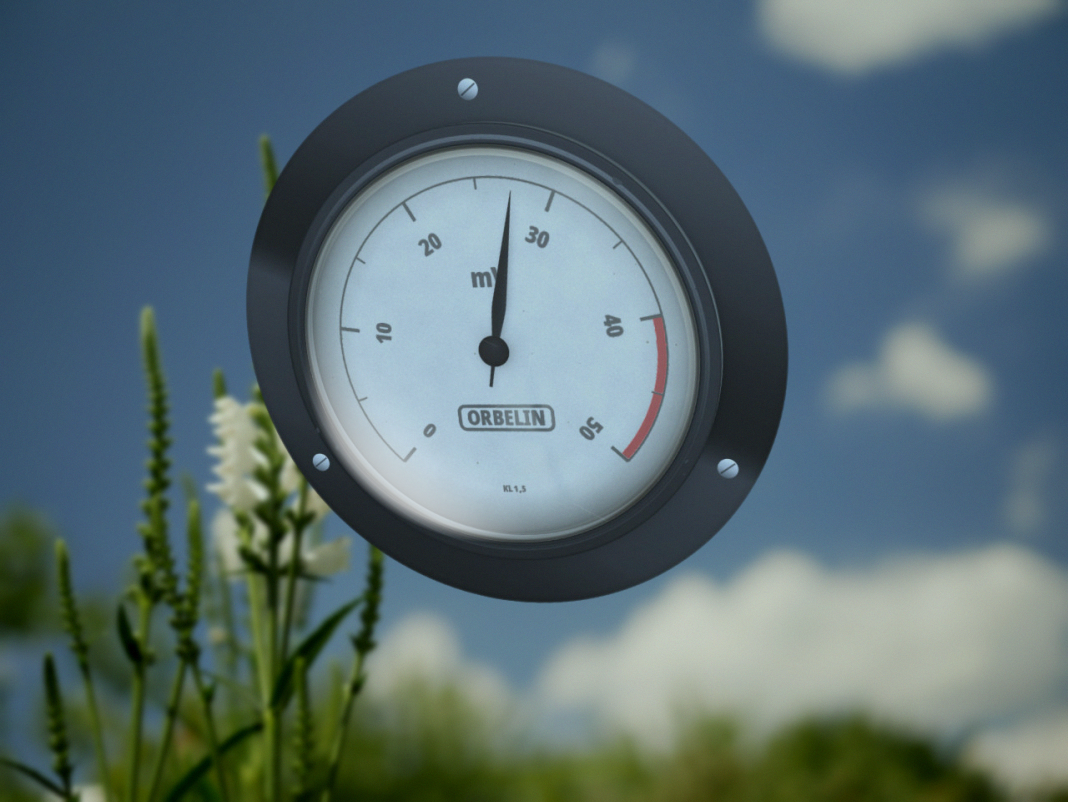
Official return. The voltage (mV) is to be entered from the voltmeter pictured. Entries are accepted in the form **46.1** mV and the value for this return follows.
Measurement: **27.5** mV
